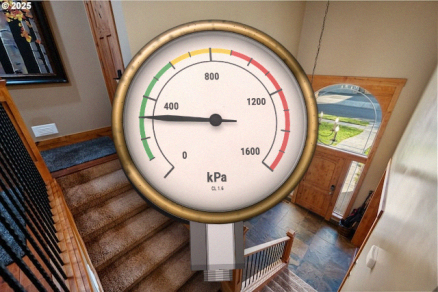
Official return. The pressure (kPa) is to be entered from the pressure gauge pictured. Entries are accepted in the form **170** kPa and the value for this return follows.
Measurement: **300** kPa
